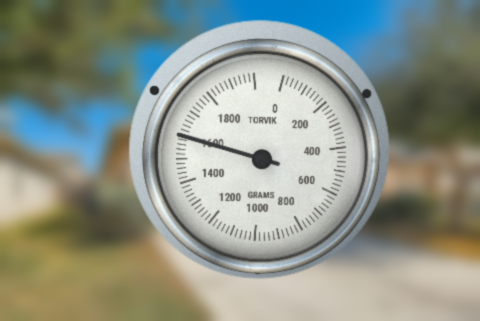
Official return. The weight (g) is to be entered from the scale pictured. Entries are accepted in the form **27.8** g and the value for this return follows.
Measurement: **1600** g
